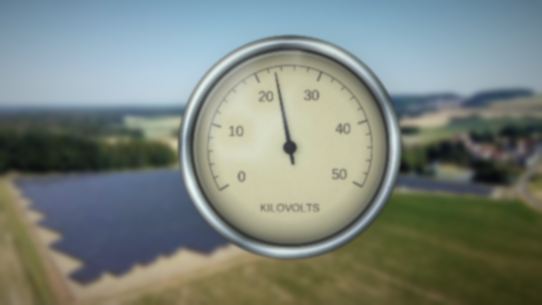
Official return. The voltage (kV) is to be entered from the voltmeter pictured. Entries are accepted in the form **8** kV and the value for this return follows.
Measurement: **23** kV
